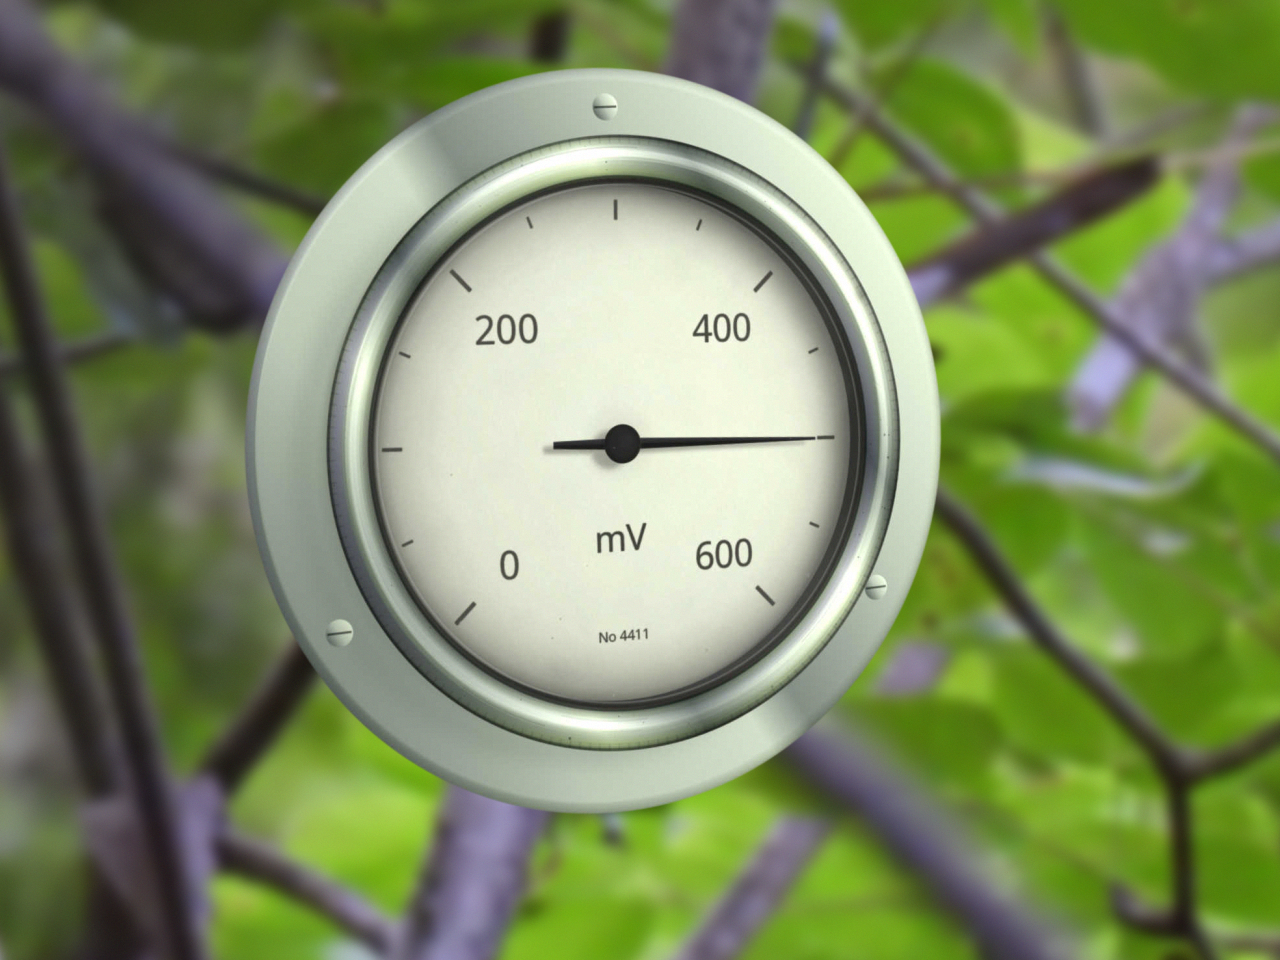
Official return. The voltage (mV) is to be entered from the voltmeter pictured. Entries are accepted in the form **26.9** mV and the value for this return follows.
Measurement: **500** mV
